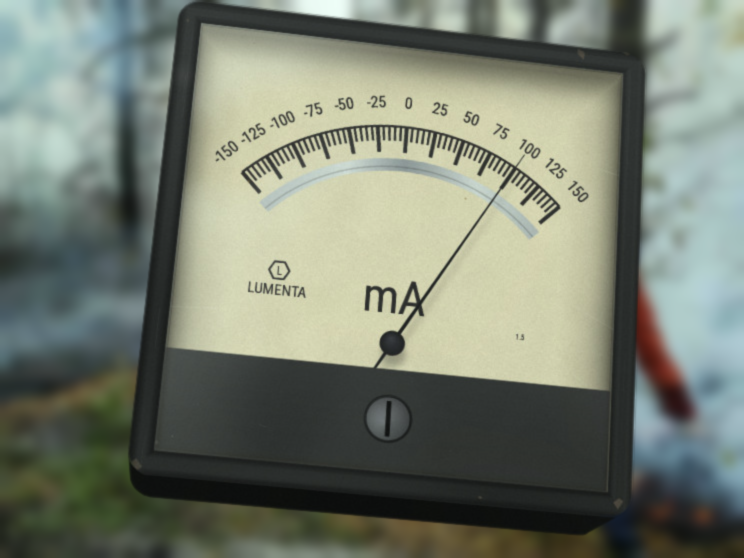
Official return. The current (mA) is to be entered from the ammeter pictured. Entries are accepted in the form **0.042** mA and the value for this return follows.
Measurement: **100** mA
